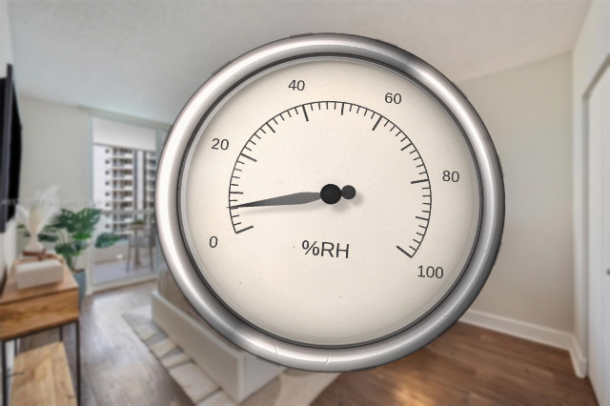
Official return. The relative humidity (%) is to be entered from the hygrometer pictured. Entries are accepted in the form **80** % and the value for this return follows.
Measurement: **6** %
